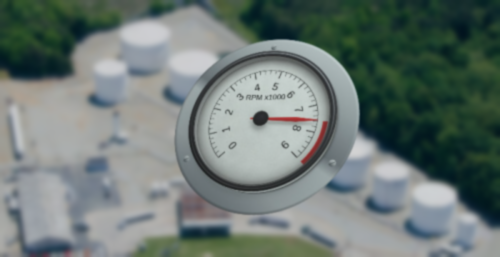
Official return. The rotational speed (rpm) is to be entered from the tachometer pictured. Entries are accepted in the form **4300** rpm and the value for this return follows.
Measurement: **7600** rpm
